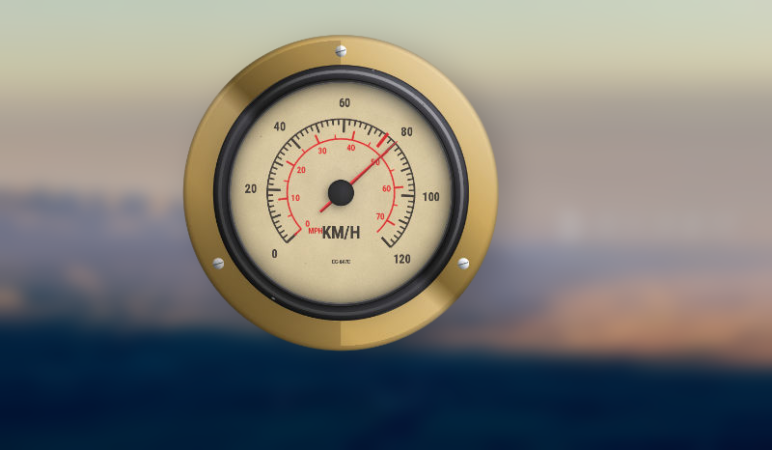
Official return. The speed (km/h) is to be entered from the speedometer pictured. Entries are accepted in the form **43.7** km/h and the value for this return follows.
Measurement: **80** km/h
